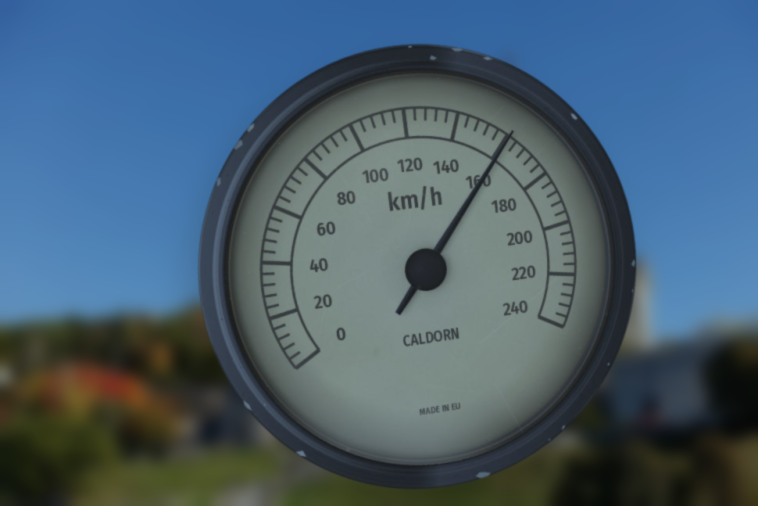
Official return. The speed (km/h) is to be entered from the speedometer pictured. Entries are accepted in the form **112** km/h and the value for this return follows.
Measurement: **160** km/h
